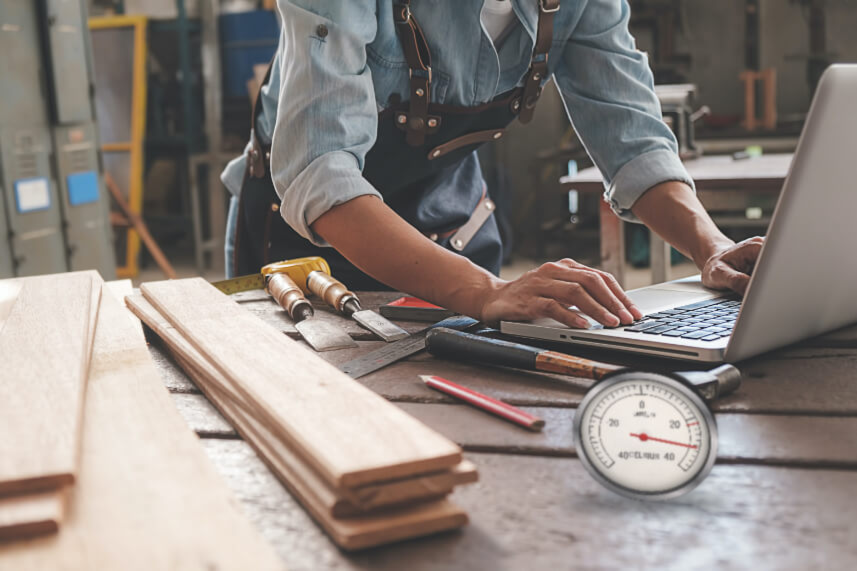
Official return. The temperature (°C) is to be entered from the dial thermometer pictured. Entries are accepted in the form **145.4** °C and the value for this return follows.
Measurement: **30** °C
